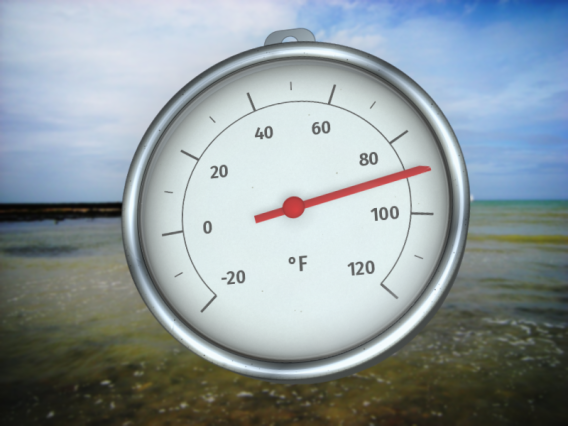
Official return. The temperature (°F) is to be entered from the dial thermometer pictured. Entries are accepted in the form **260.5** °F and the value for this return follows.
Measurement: **90** °F
